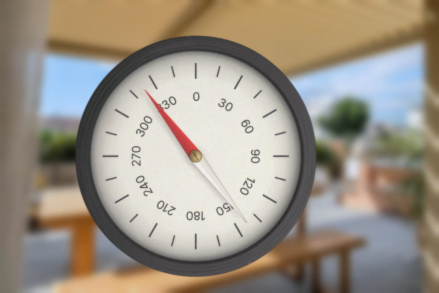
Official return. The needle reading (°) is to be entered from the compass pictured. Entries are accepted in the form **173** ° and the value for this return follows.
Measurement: **322.5** °
